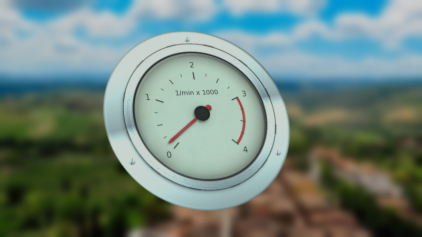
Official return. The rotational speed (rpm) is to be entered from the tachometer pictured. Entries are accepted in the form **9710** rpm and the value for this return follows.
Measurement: **125** rpm
